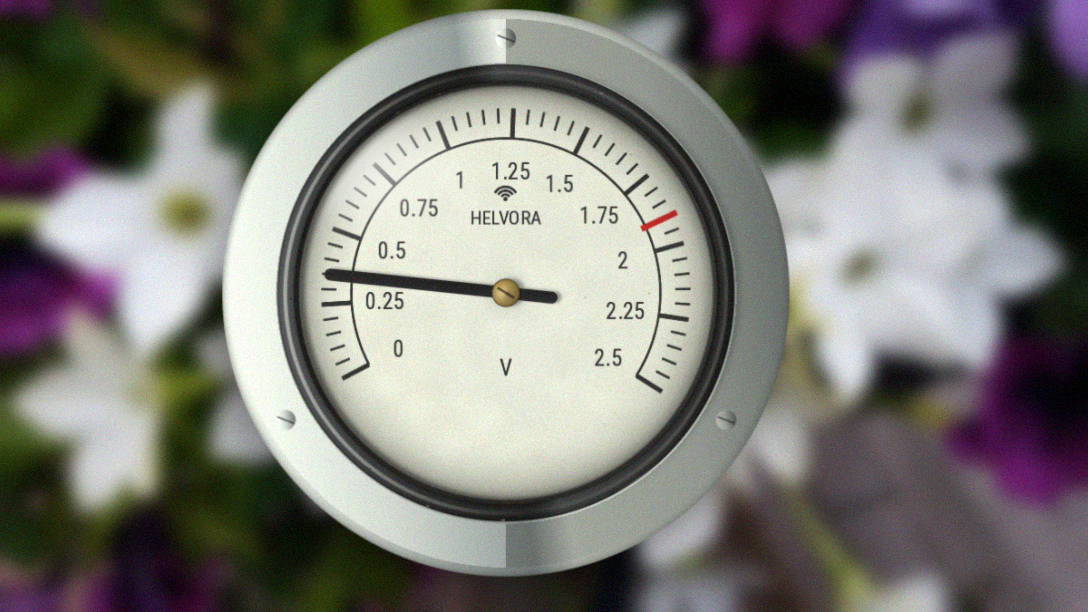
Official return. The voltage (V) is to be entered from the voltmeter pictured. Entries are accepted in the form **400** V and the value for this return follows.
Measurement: **0.35** V
